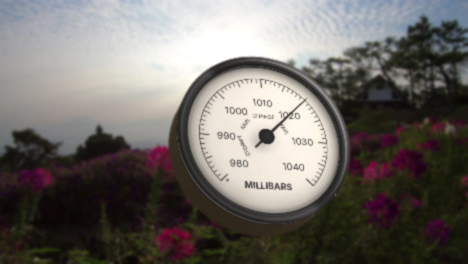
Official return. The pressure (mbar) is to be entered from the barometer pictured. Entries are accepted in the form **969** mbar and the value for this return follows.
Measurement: **1020** mbar
